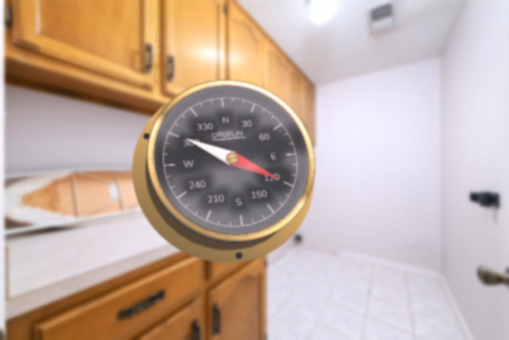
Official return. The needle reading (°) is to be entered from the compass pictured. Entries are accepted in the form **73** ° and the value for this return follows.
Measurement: **120** °
